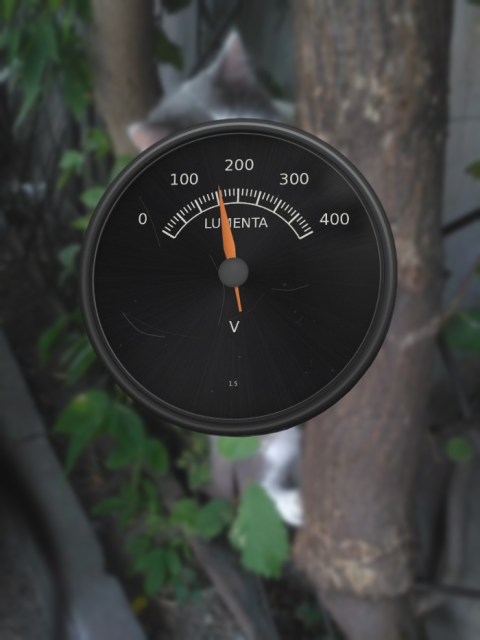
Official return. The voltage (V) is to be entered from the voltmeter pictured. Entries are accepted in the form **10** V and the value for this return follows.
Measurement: **160** V
